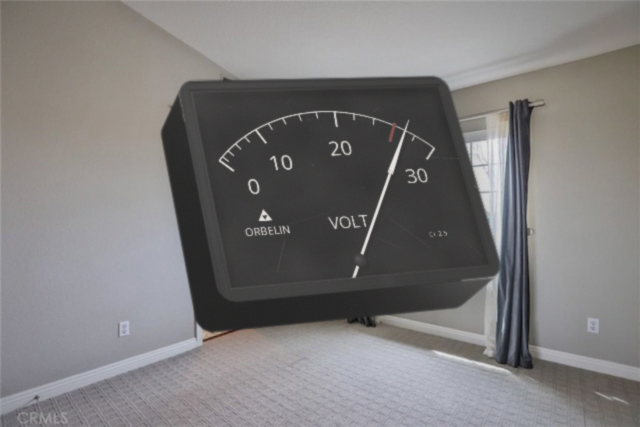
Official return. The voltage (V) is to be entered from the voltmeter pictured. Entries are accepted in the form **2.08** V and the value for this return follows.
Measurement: **27** V
